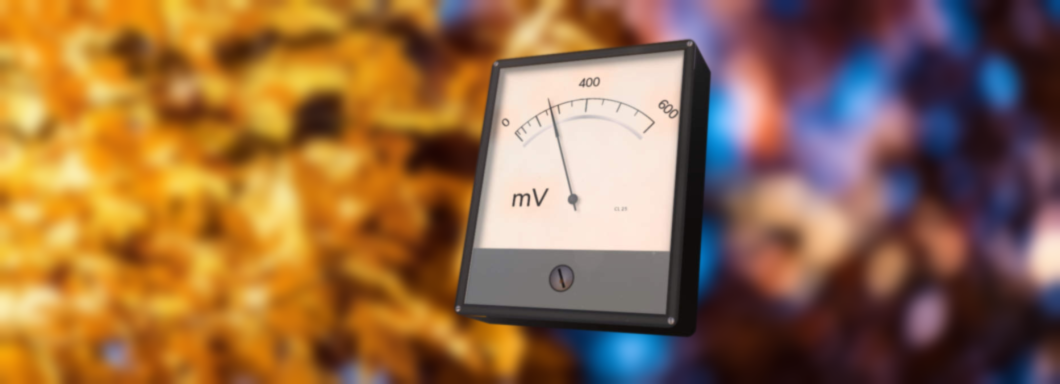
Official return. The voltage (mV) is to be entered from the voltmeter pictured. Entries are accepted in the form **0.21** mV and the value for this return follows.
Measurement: **275** mV
